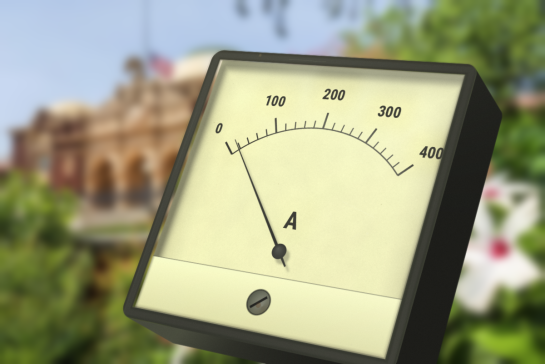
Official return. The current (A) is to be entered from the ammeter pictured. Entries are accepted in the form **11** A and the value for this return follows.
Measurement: **20** A
